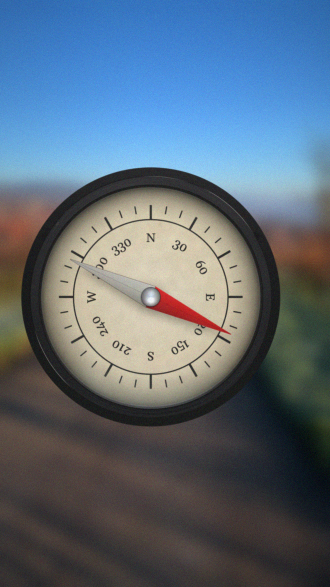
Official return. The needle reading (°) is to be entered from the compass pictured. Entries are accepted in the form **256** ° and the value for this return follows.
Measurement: **115** °
